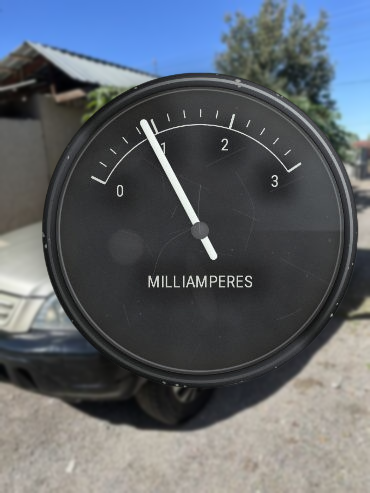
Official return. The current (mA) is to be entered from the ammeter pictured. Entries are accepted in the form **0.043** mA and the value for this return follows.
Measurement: **0.9** mA
